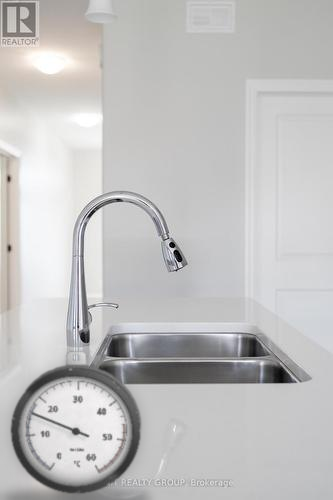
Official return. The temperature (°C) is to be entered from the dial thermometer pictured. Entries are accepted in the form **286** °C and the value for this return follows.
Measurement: **16** °C
